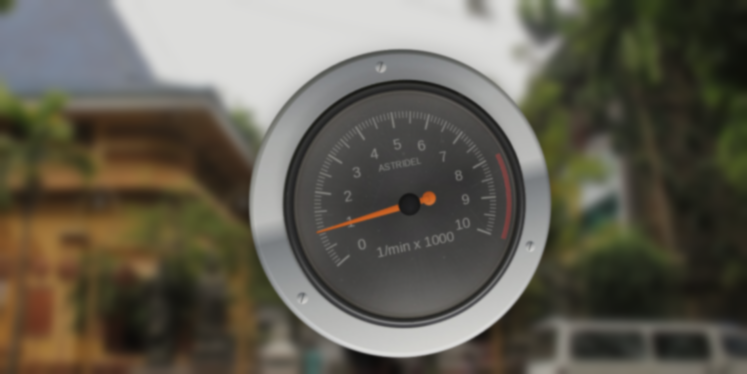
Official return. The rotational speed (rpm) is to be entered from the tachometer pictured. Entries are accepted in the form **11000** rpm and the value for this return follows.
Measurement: **1000** rpm
